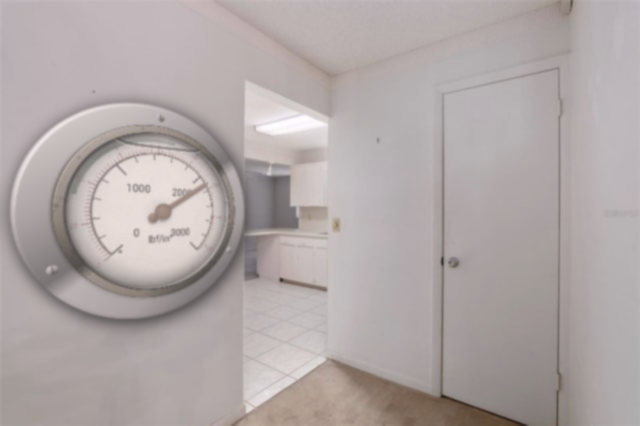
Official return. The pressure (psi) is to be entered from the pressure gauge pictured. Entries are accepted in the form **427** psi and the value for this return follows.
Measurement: **2100** psi
